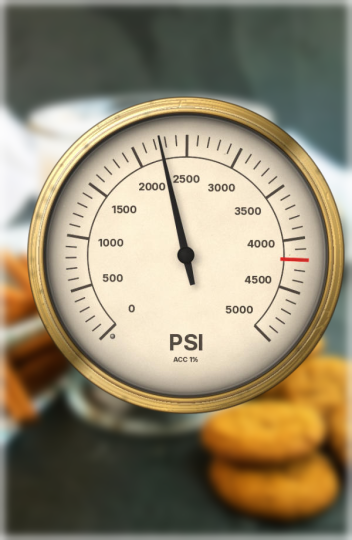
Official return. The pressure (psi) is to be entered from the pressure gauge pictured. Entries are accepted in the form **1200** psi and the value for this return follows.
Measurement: **2250** psi
